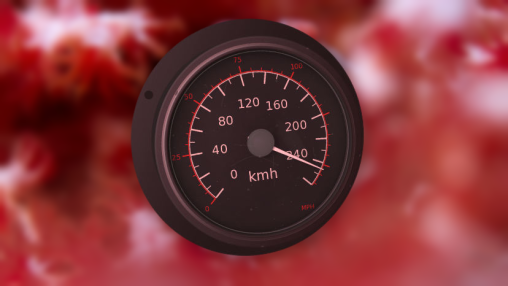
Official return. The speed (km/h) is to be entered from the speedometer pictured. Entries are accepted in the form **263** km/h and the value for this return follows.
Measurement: **245** km/h
